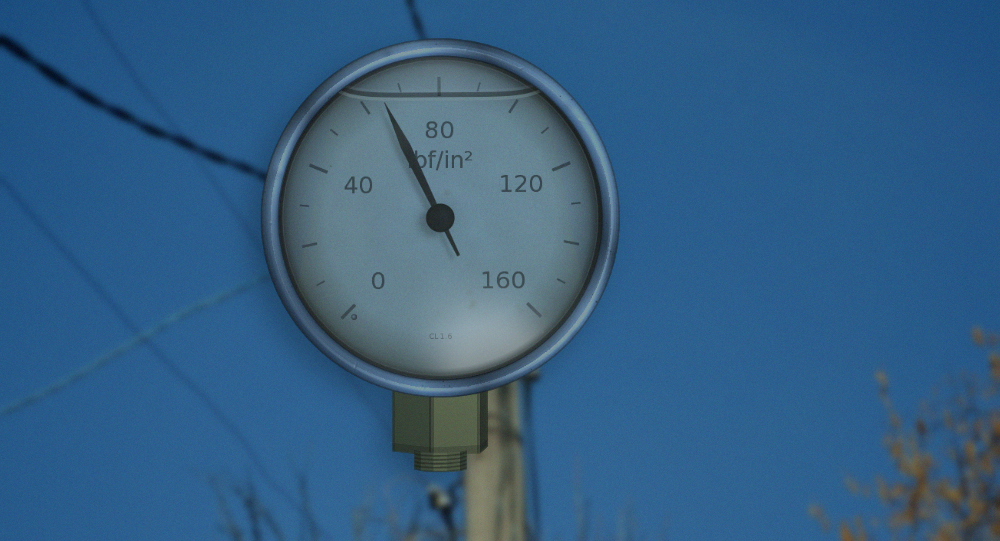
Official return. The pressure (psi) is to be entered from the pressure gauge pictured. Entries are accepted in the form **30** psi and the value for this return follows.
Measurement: **65** psi
